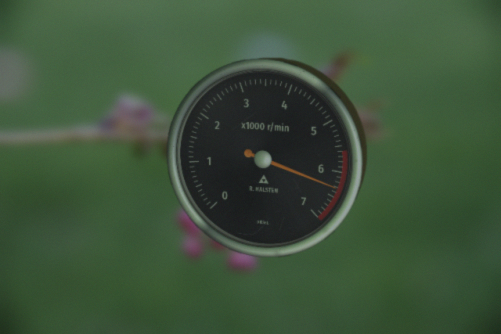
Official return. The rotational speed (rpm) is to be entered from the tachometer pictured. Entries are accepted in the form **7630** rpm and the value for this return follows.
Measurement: **6300** rpm
